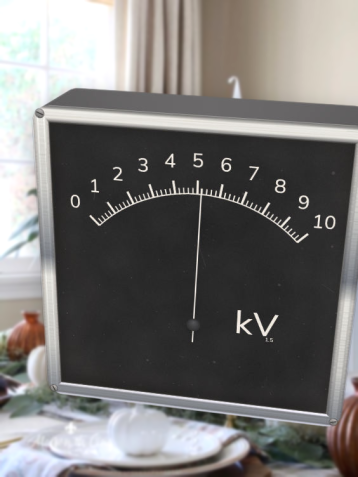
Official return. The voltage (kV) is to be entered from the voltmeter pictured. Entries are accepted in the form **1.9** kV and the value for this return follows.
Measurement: **5.2** kV
